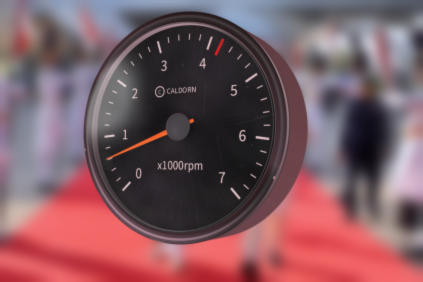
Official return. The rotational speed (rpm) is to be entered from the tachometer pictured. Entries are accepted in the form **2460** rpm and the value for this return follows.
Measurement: **600** rpm
